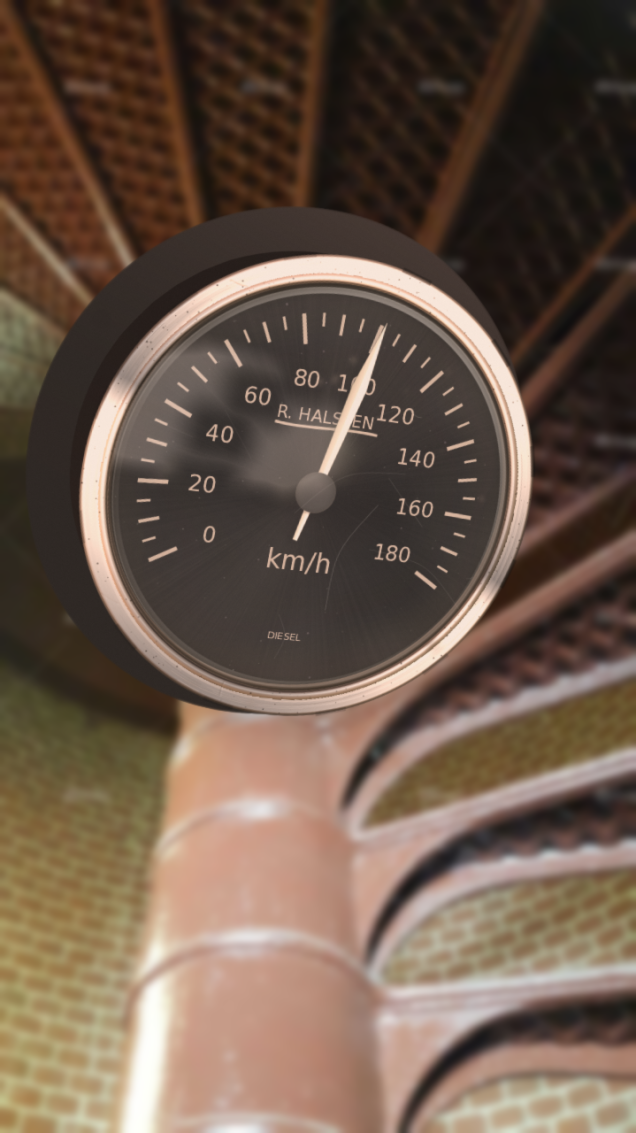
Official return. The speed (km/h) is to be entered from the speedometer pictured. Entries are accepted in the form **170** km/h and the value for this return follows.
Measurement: **100** km/h
